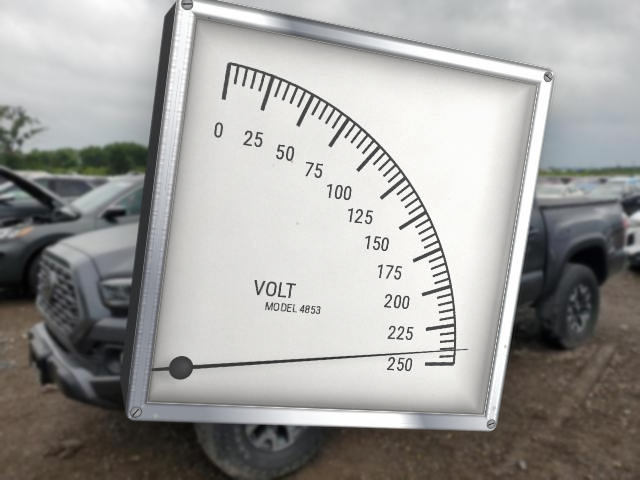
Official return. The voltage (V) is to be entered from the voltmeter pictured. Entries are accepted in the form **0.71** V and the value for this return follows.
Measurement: **240** V
